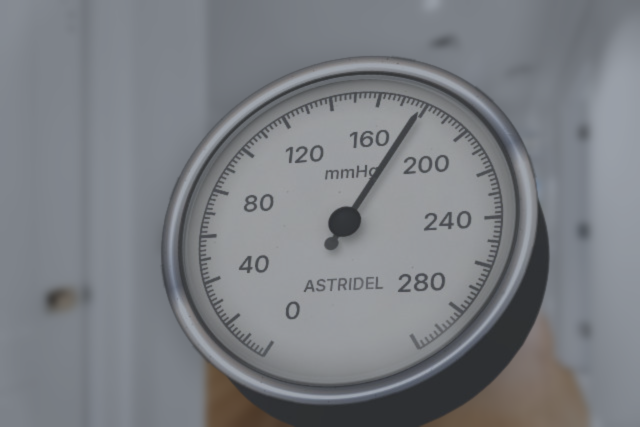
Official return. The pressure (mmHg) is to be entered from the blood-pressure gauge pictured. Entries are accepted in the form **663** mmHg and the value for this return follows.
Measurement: **180** mmHg
